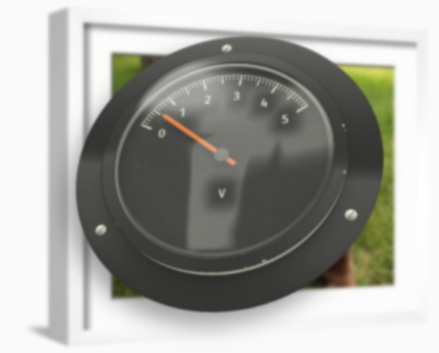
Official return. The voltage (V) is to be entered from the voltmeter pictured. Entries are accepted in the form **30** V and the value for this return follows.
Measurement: **0.5** V
